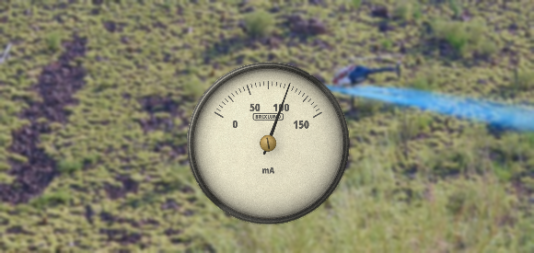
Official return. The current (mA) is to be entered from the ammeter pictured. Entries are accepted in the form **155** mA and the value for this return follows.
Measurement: **100** mA
